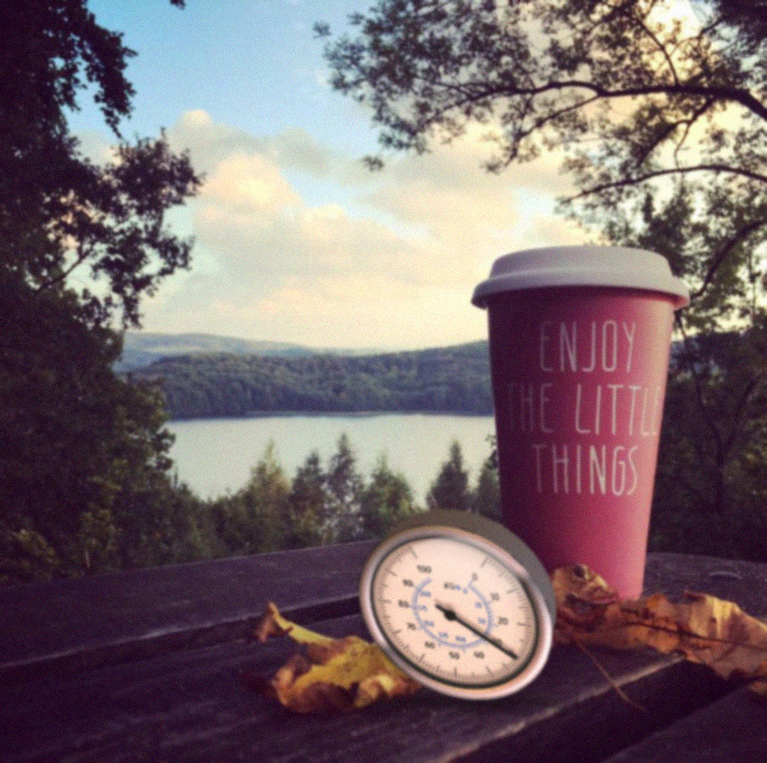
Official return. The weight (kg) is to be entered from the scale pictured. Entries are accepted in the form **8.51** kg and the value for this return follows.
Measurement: **30** kg
